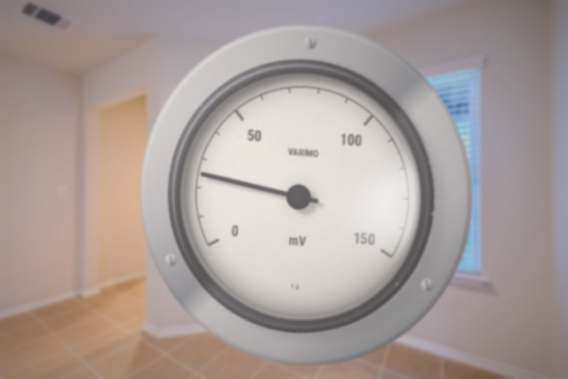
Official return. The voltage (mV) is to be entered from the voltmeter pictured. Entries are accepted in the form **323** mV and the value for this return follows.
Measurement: **25** mV
